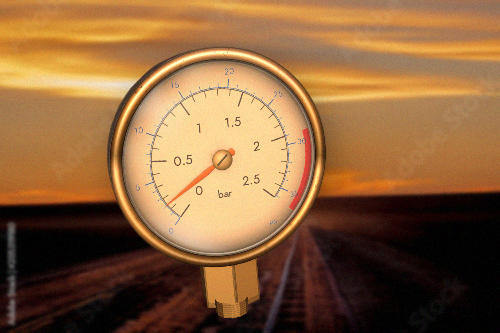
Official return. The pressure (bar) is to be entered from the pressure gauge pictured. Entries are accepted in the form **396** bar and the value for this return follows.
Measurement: **0.15** bar
